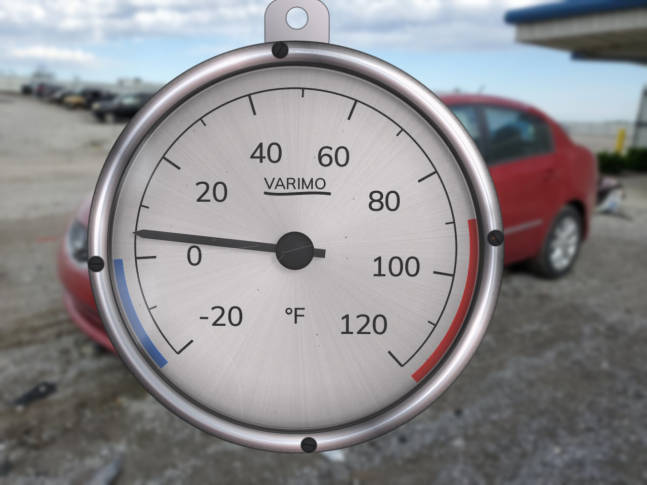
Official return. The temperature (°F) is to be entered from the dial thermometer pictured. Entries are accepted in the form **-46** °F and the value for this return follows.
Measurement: **5** °F
